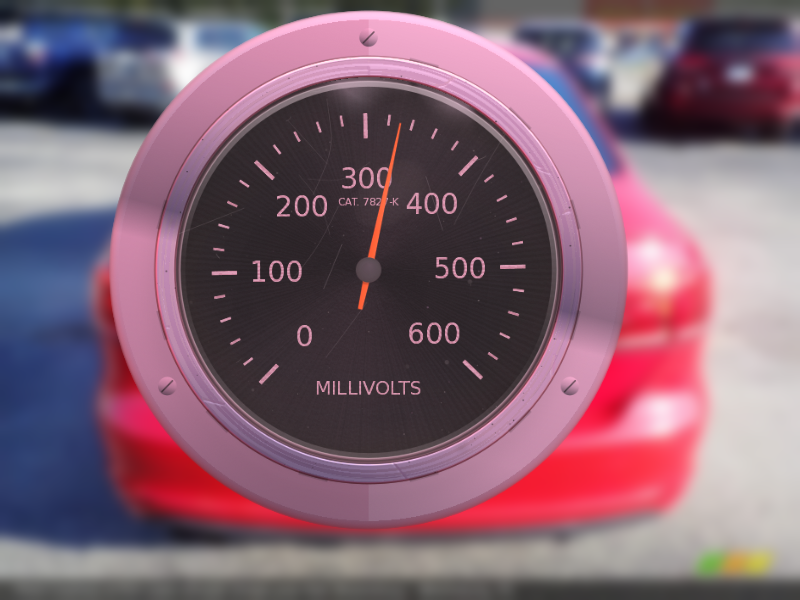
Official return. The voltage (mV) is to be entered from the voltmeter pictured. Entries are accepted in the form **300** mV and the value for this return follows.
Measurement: **330** mV
